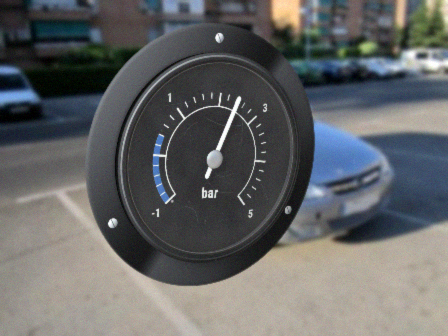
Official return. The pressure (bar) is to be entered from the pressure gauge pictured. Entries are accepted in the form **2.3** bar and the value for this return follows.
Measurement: **2.4** bar
